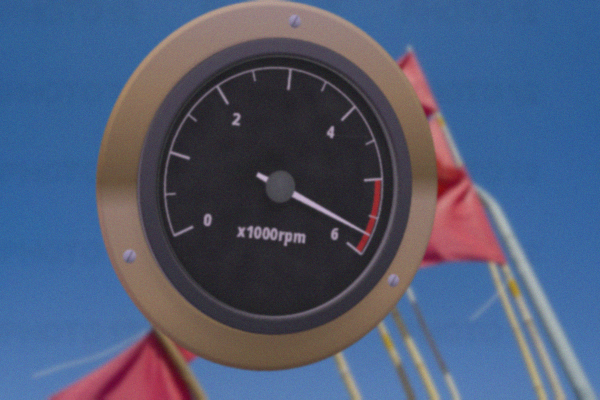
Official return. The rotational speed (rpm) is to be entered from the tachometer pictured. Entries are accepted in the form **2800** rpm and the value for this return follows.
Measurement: **5750** rpm
